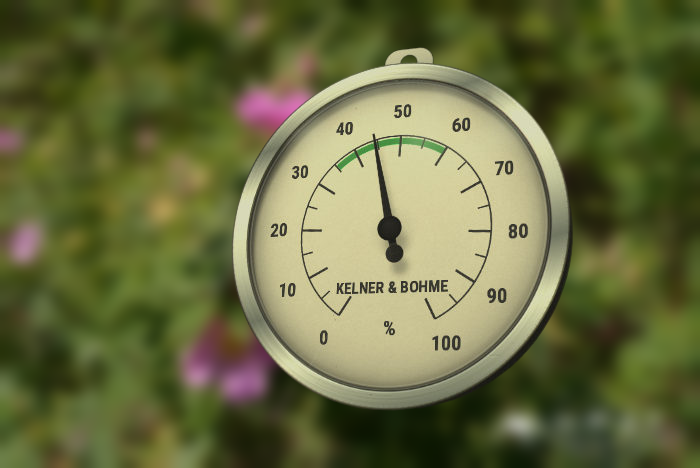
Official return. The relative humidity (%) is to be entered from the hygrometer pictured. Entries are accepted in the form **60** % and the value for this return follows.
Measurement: **45** %
